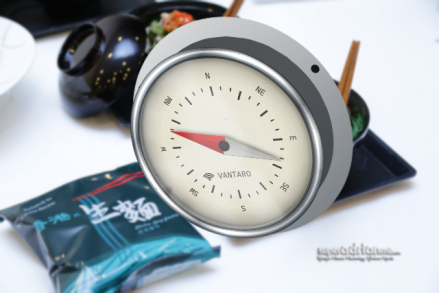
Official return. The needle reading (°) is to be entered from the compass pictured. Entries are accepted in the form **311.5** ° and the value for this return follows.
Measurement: **290** °
